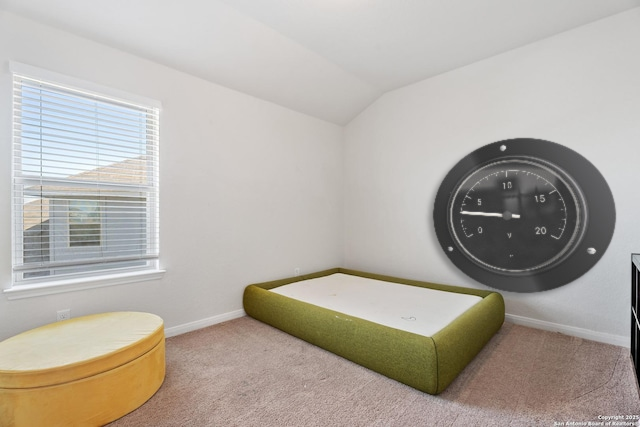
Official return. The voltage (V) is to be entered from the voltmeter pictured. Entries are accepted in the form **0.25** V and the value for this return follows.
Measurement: **3** V
